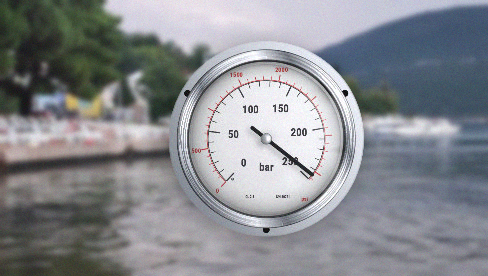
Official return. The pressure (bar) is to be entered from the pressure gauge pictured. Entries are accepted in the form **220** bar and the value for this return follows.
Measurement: **245** bar
